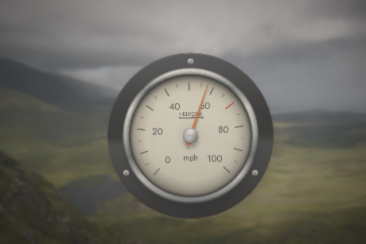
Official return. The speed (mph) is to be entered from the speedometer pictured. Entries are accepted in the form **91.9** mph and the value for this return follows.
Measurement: **57.5** mph
